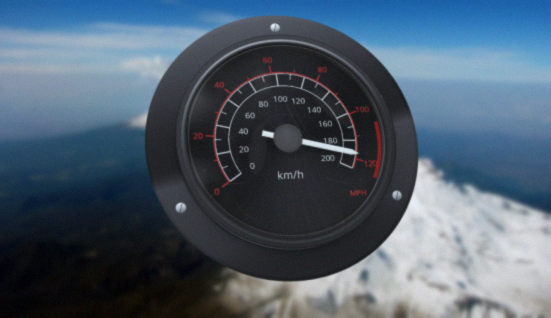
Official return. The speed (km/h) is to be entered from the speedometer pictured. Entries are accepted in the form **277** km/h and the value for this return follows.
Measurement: **190** km/h
